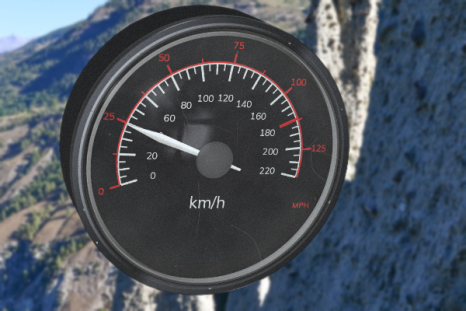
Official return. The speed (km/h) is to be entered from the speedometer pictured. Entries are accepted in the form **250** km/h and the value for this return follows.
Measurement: **40** km/h
